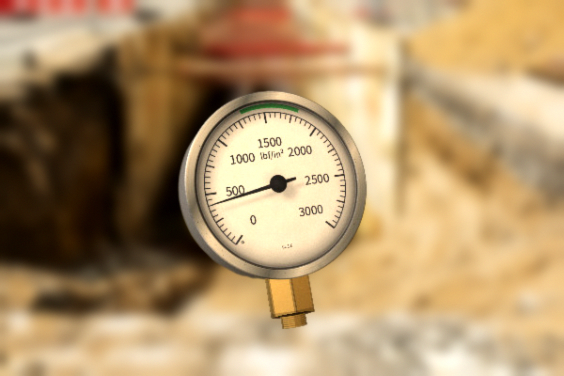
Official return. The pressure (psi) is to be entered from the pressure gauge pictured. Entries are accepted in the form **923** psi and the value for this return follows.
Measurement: **400** psi
